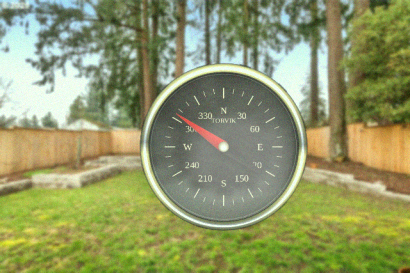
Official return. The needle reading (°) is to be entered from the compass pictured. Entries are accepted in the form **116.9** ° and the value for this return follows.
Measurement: **305** °
